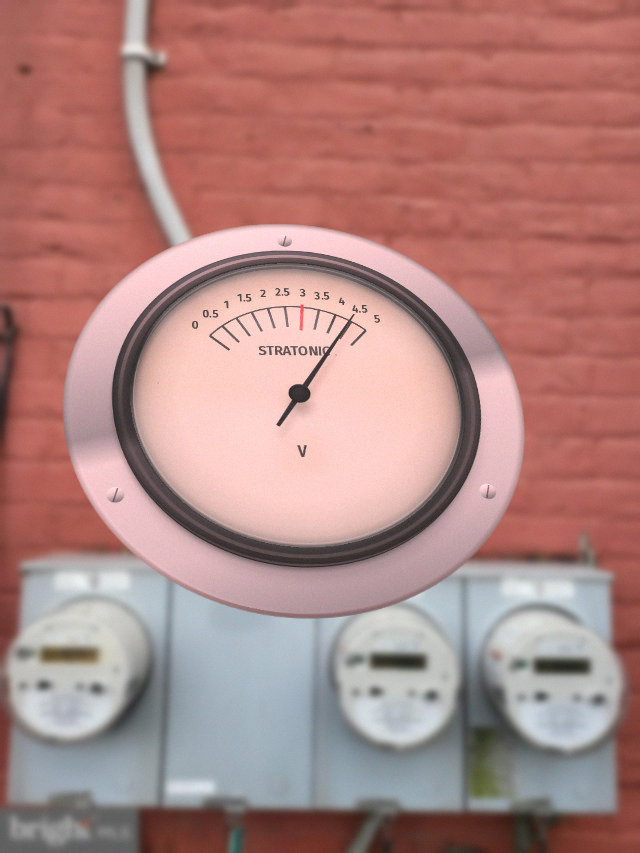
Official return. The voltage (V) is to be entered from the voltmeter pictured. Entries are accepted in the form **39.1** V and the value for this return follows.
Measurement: **4.5** V
